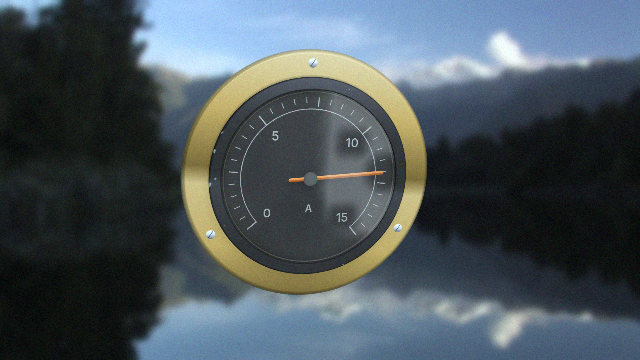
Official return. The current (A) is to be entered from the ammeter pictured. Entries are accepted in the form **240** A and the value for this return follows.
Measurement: **12** A
